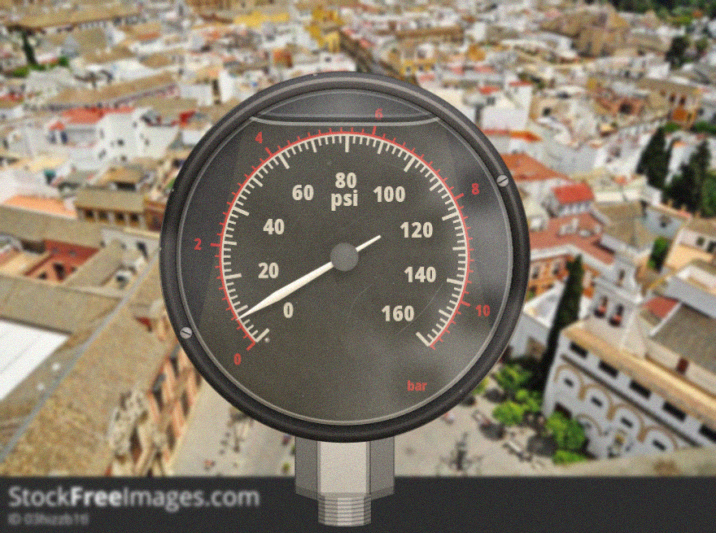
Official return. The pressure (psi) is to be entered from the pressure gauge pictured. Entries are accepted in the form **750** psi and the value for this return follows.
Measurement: **8** psi
